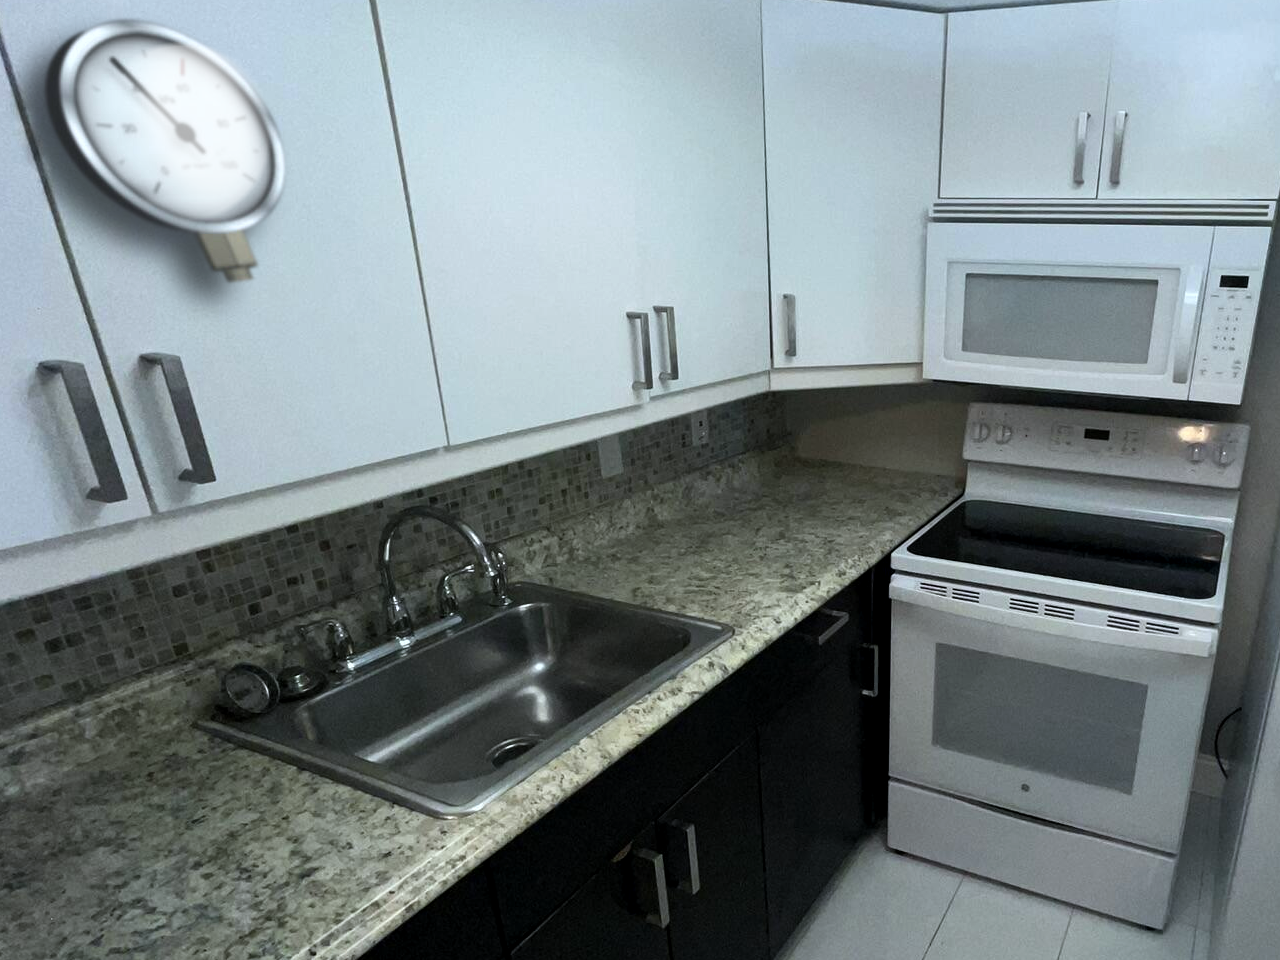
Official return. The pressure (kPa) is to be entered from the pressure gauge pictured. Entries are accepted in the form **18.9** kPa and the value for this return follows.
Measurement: **40** kPa
